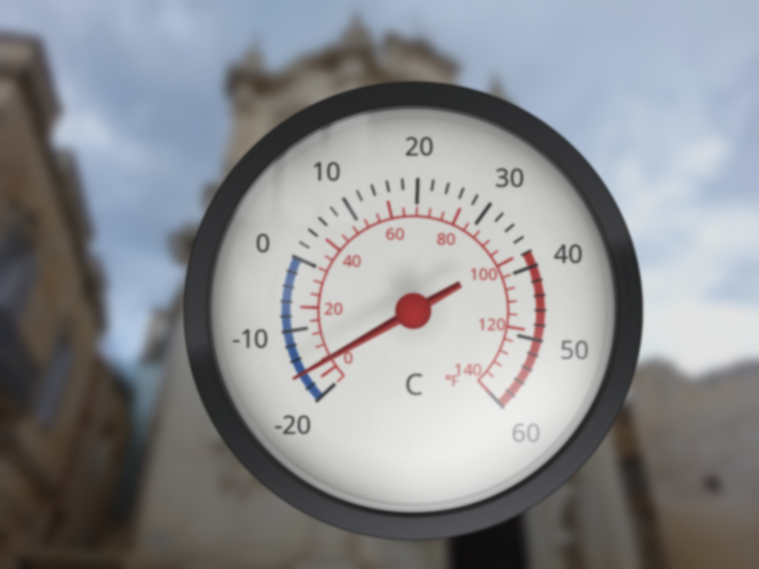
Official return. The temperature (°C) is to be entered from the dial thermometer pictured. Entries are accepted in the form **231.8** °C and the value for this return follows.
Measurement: **-16** °C
